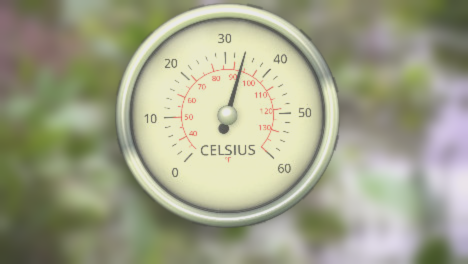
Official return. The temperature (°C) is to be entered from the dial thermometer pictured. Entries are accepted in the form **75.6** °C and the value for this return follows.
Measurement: **34** °C
